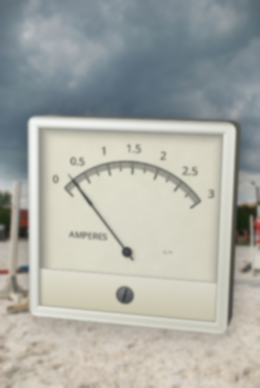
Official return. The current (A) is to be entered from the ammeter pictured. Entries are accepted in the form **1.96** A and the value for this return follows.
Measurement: **0.25** A
